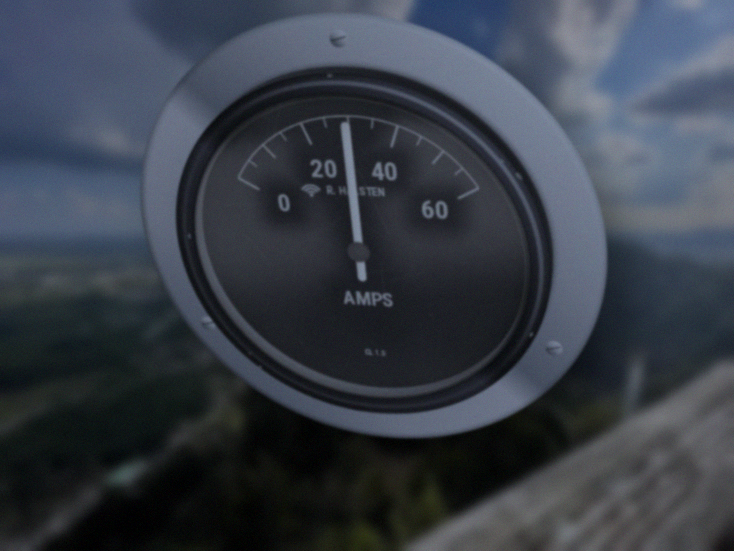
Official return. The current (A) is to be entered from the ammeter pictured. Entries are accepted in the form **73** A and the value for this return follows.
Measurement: **30** A
